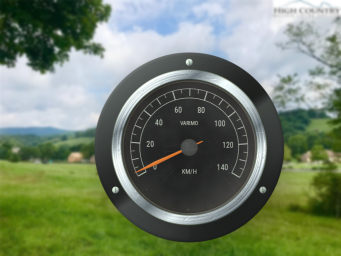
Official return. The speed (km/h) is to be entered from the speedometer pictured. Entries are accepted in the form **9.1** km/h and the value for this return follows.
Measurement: **2.5** km/h
